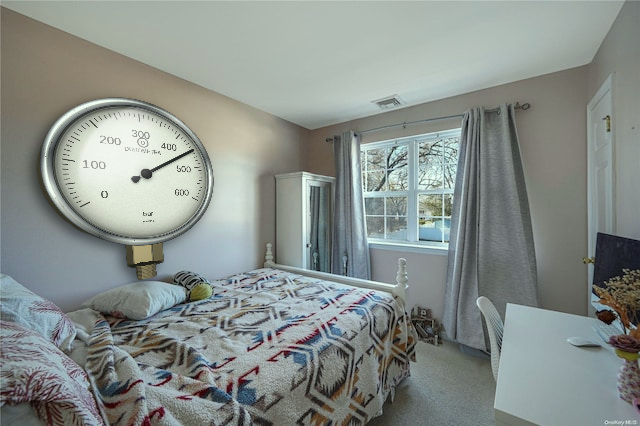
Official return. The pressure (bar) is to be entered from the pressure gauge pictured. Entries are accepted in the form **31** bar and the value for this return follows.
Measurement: **450** bar
